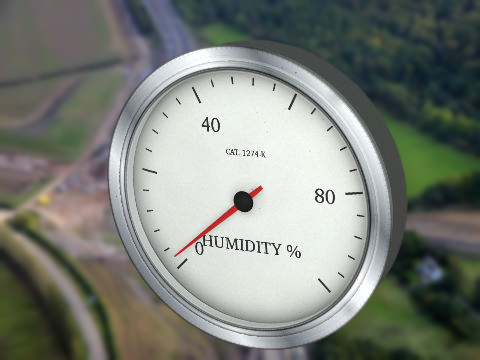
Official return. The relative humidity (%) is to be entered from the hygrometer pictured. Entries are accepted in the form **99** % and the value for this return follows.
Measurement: **2** %
